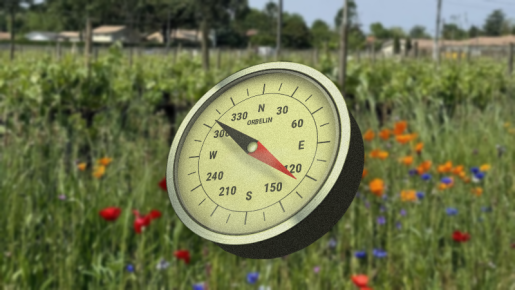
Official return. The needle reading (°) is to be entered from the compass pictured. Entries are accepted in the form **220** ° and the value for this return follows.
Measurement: **127.5** °
